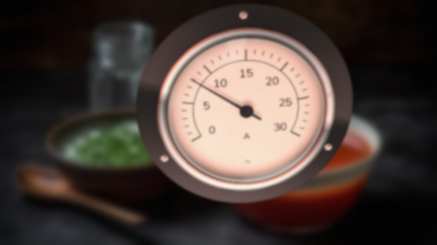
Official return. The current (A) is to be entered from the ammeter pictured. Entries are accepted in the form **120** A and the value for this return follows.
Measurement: **8** A
